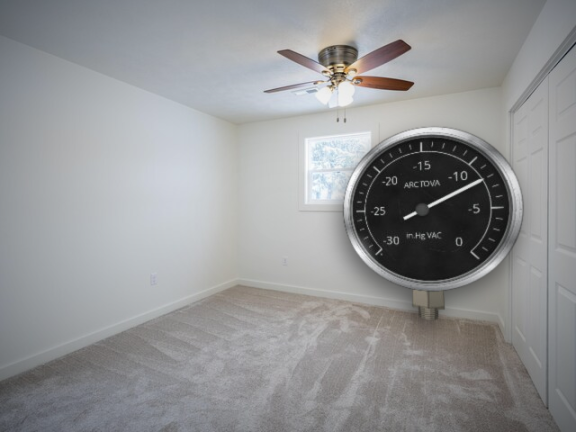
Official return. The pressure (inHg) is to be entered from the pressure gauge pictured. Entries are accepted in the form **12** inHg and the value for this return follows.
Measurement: **-8** inHg
